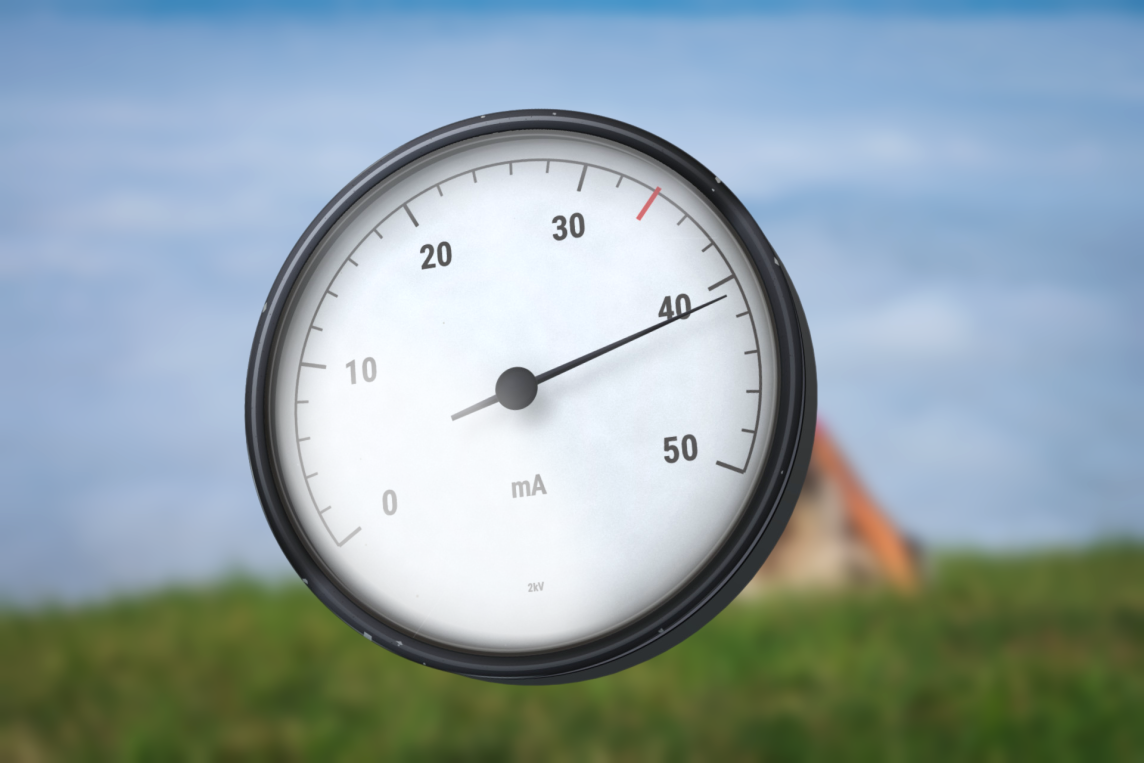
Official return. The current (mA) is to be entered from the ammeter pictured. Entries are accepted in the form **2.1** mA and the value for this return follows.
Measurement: **41** mA
